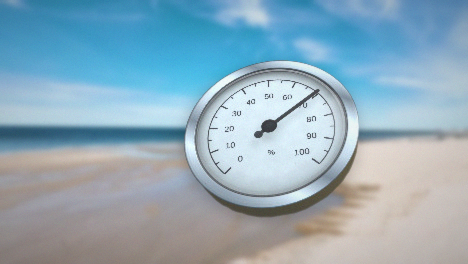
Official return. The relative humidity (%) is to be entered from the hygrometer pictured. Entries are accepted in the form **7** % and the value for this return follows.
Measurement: **70** %
